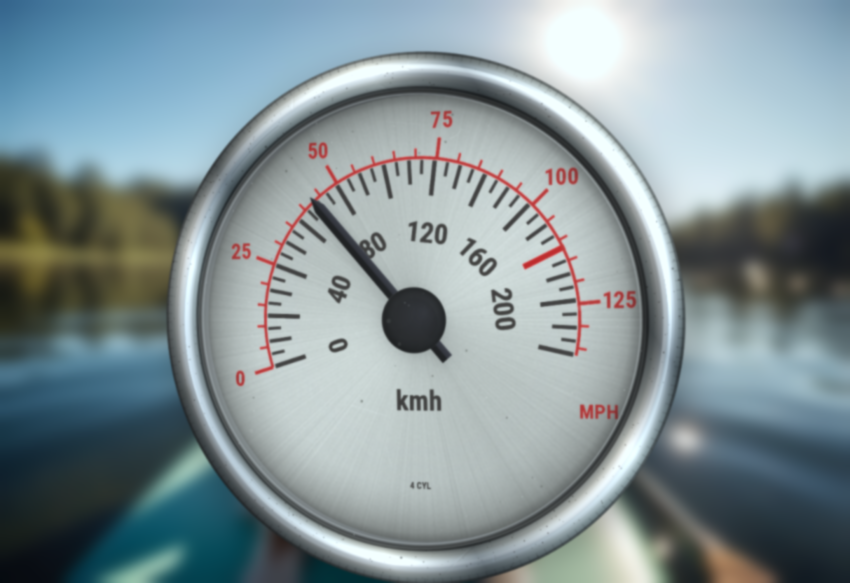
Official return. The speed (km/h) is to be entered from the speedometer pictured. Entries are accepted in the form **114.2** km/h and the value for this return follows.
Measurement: **70** km/h
